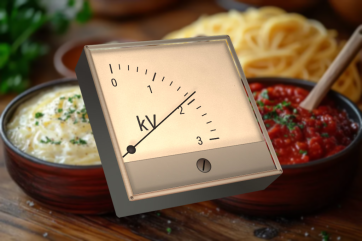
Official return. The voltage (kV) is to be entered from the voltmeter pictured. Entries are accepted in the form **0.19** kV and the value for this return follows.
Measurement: **1.9** kV
